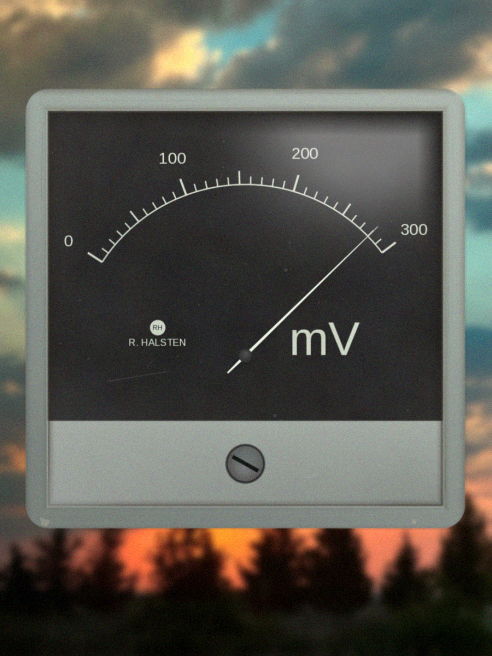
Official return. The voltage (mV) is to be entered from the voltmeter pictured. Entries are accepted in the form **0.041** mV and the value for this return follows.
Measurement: **280** mV
